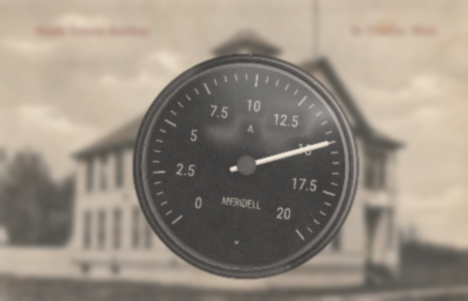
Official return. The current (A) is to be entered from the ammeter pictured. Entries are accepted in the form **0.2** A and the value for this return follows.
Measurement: **15** A
